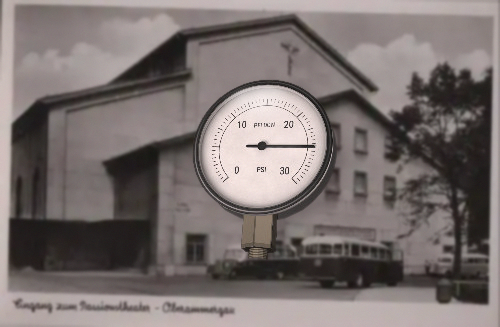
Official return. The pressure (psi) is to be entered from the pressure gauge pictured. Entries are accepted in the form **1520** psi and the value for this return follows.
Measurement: **25** psi
